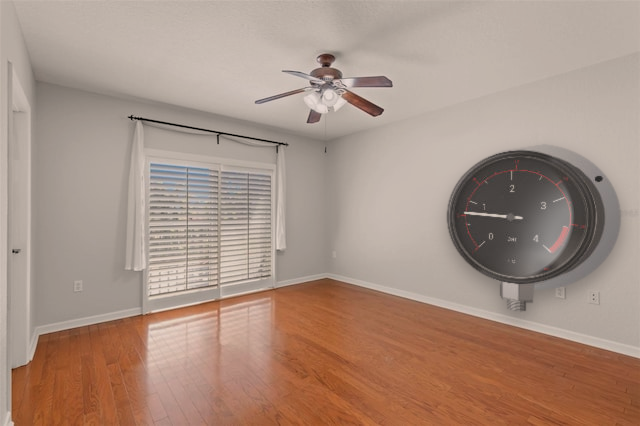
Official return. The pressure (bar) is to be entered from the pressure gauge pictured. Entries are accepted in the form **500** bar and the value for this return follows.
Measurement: **0.75** bar
